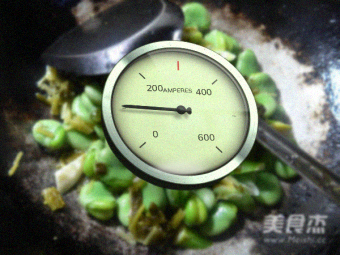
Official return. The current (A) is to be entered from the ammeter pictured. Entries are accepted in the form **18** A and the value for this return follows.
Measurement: **100** A
